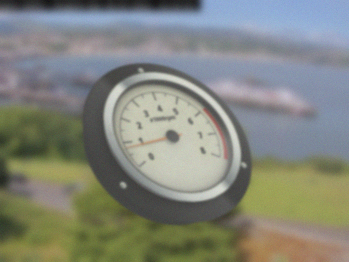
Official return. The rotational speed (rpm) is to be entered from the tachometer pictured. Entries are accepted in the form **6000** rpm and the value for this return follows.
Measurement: **750** rpm
